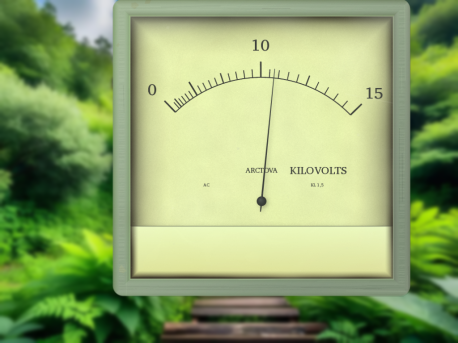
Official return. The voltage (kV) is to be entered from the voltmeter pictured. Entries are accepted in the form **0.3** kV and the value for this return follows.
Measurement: **10.75** kV
